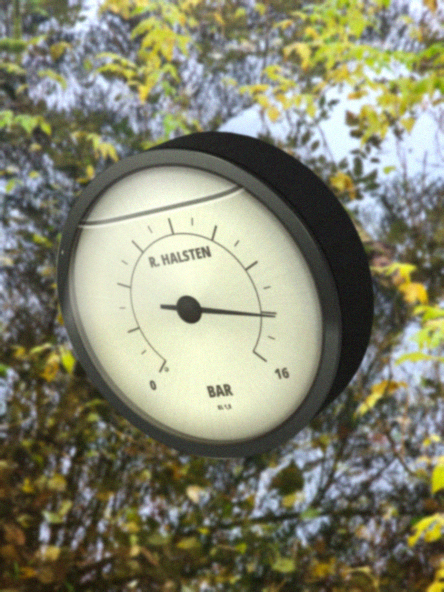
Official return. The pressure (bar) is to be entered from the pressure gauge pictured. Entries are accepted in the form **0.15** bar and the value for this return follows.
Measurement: **14** bar
